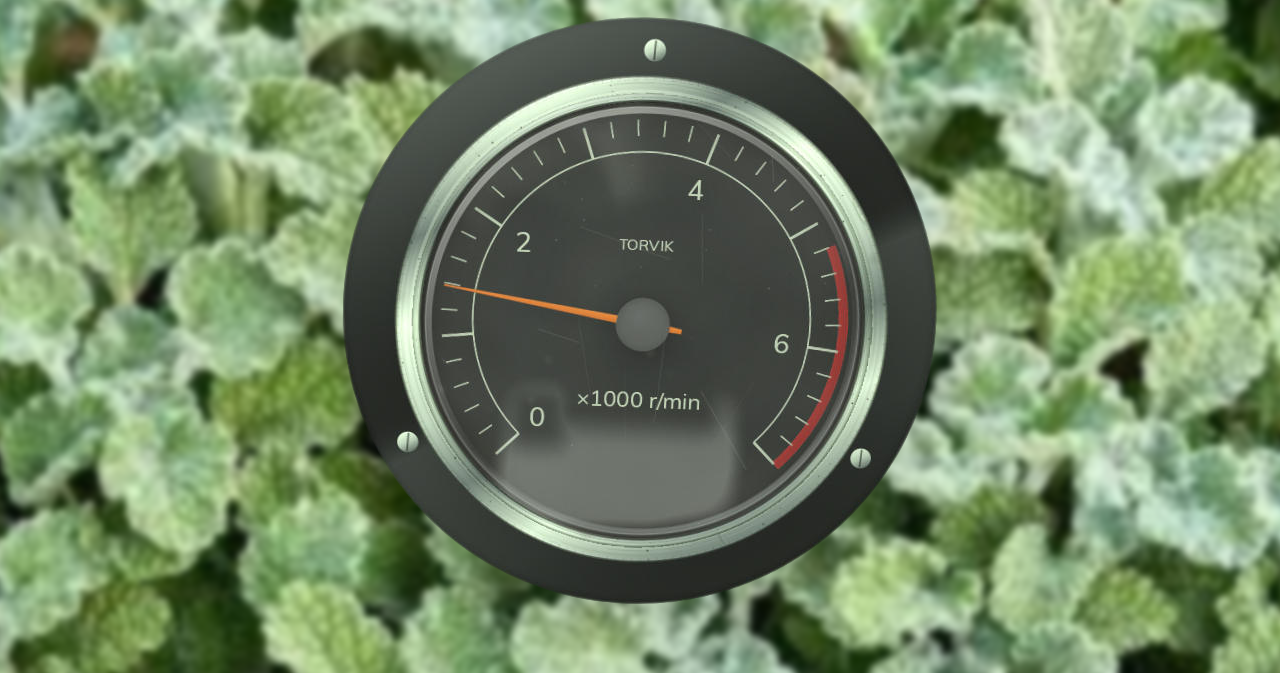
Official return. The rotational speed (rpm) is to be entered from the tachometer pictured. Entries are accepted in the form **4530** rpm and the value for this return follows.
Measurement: **1400** rpm
